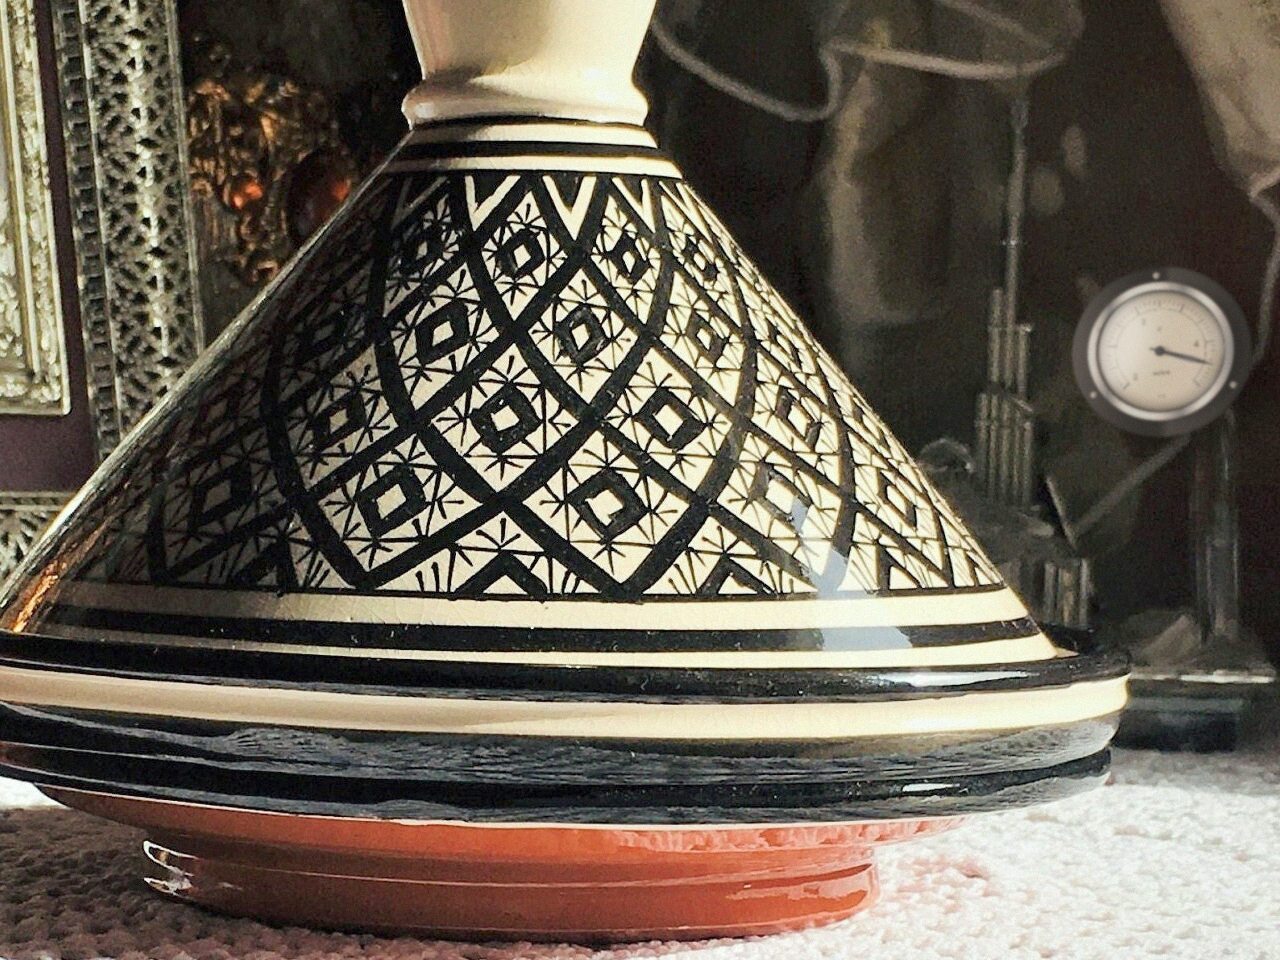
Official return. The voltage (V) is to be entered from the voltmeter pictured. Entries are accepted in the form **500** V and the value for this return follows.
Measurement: **4.5** V
